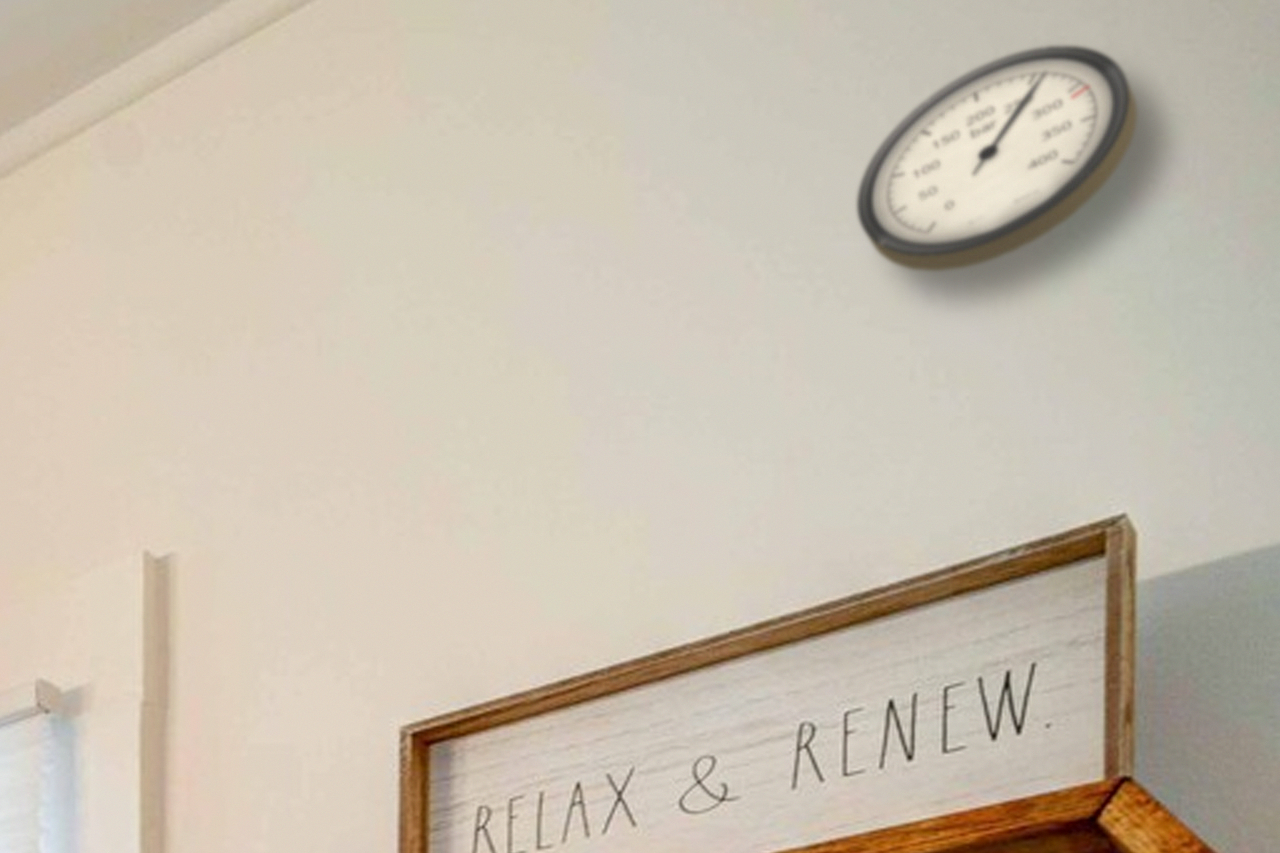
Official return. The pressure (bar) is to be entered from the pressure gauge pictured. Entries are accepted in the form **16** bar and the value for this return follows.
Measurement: **260** bar
